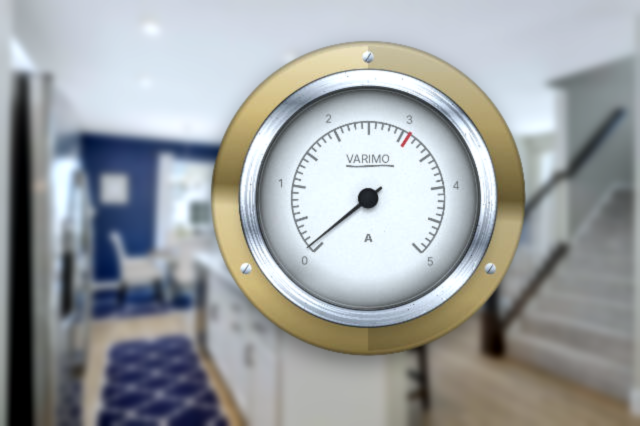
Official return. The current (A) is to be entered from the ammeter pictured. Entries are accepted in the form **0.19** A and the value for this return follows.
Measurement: **0.1** A
